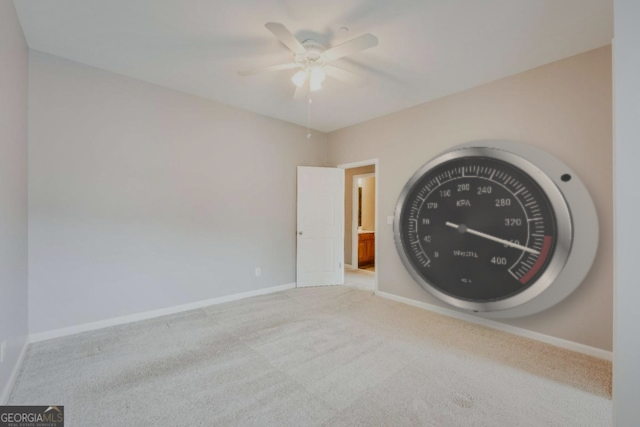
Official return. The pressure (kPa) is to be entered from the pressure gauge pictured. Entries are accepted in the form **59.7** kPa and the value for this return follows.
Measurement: **360** kPa
